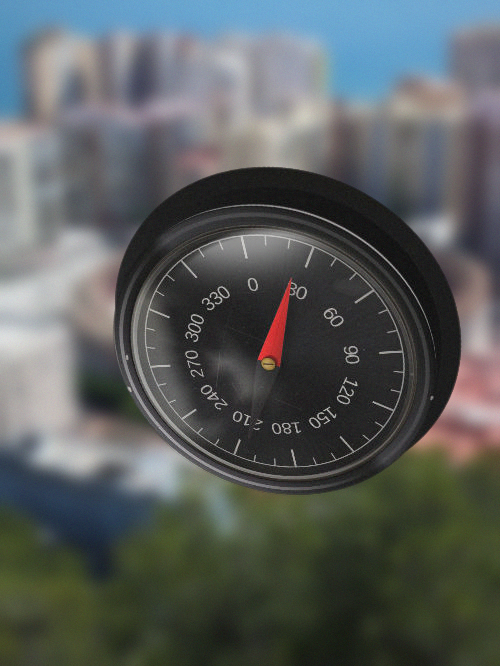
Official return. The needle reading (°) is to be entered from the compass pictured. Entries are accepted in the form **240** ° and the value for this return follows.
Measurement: **25** °
